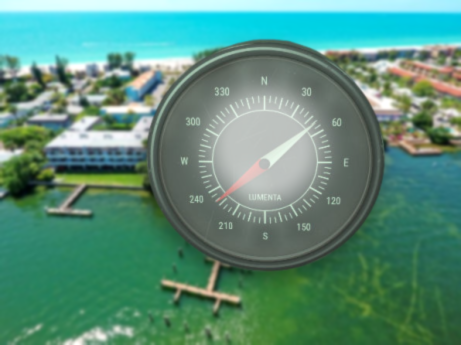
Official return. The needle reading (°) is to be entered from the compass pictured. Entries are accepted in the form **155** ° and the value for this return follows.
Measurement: **230** °
